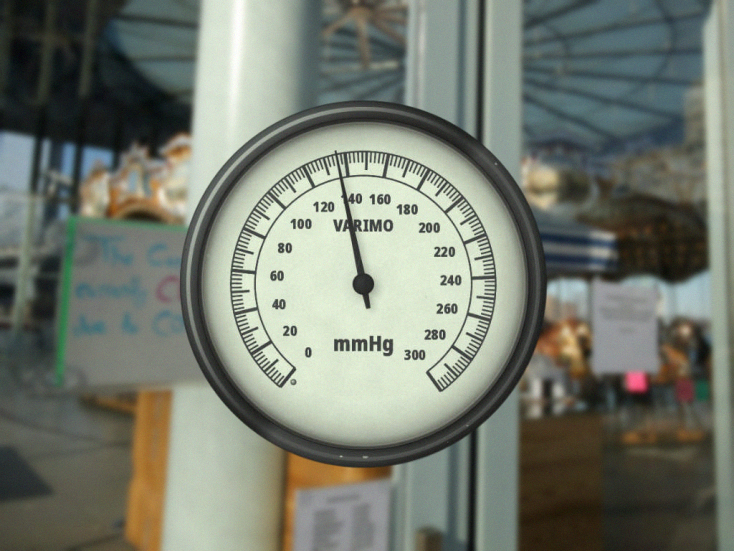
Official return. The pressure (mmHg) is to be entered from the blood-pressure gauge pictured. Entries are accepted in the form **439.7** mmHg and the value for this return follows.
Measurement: **136** mmHg
